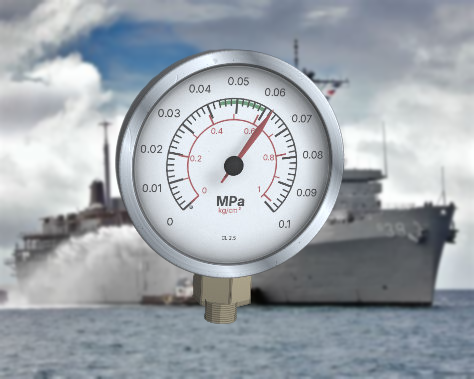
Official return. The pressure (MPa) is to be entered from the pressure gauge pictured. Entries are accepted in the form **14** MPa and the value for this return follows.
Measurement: **0.062** MPa
